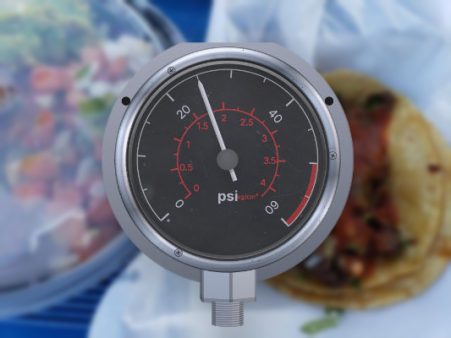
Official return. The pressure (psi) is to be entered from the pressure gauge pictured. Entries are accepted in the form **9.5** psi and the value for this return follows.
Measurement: **25** psi
